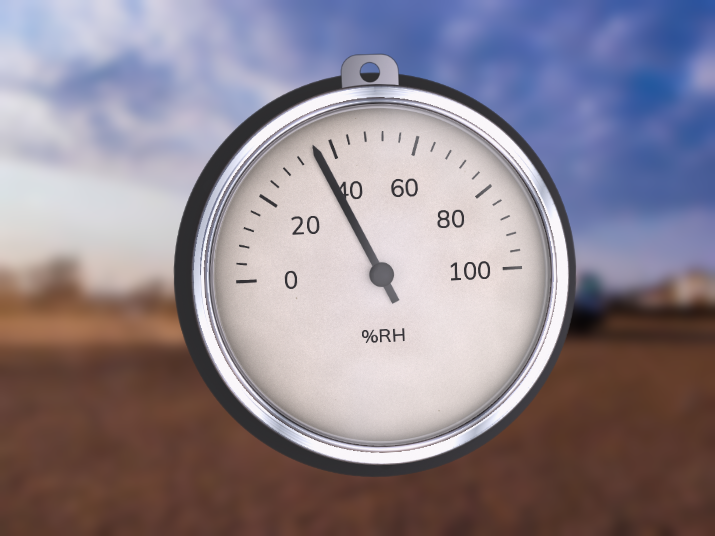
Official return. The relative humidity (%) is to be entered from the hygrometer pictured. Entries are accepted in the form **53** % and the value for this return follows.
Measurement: **36** %
